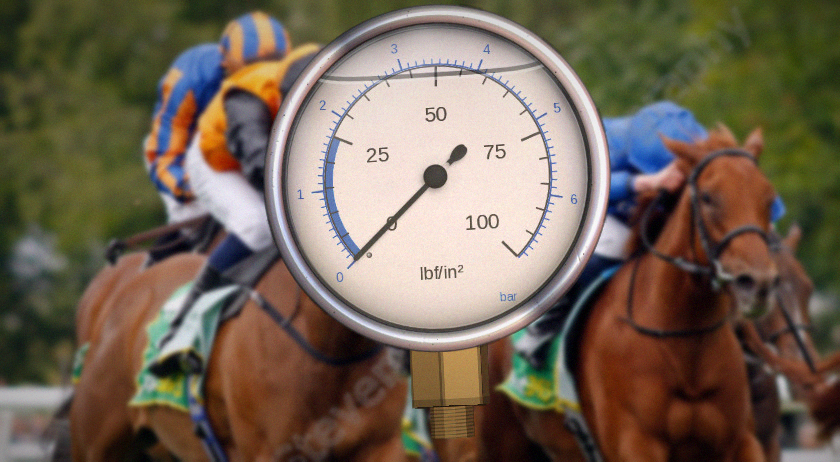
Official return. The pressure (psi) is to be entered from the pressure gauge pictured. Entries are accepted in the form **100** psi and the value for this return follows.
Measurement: **0** psi
